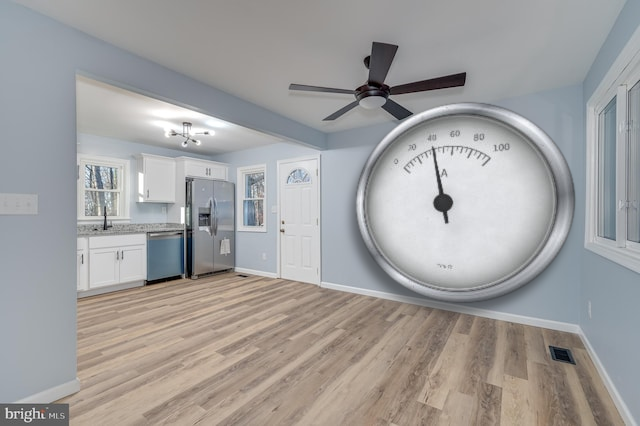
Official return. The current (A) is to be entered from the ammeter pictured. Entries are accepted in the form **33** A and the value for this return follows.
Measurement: **40** A
